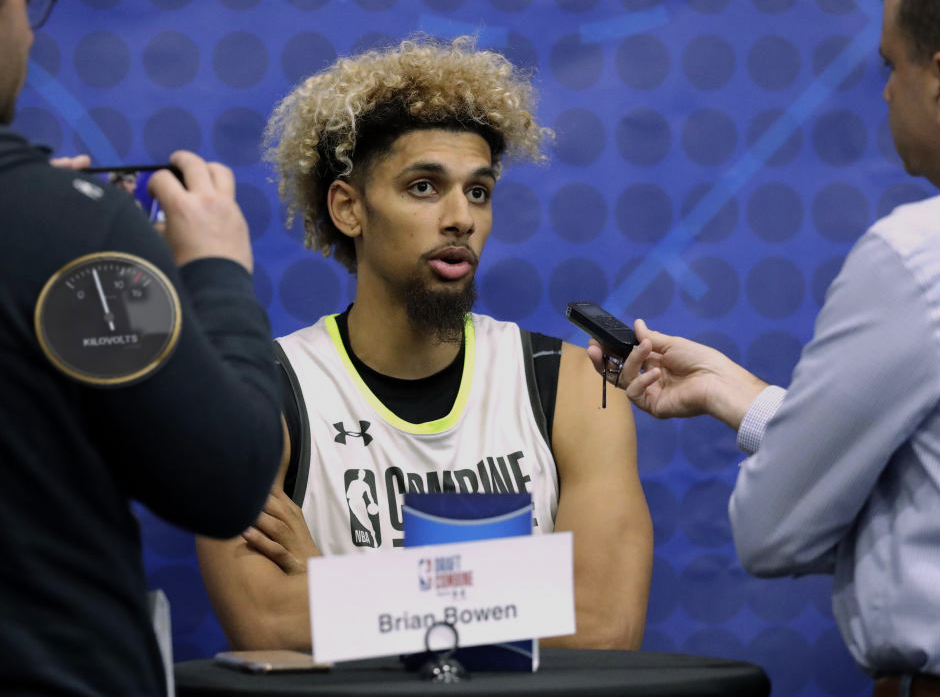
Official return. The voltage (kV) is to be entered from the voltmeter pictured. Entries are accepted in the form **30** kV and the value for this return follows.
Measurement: **5** kV
